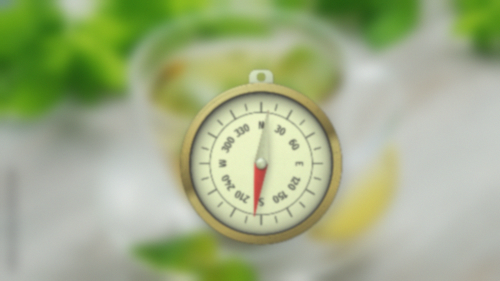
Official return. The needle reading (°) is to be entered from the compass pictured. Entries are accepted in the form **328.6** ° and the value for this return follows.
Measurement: **187.5** °
